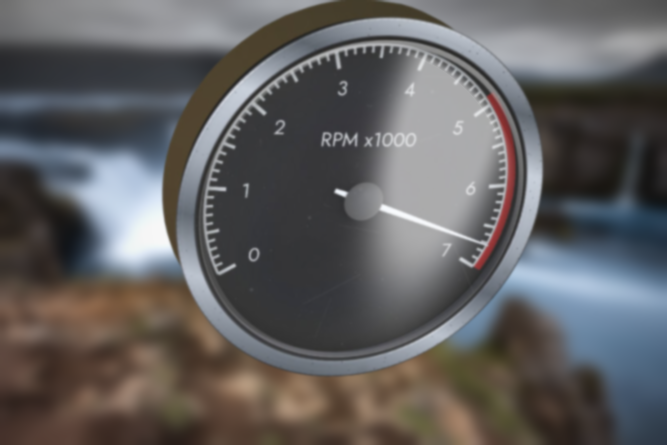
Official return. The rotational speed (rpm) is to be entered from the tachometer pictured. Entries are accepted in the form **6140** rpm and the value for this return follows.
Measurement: **6700** rpm
